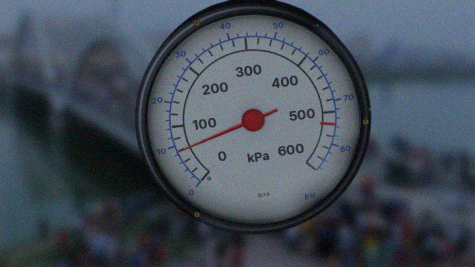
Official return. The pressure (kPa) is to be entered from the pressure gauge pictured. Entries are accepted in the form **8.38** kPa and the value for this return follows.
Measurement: **60** kPa
